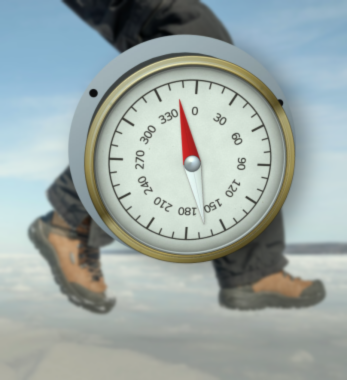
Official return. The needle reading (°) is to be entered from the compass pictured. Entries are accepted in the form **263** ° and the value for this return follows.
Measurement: **345** °
